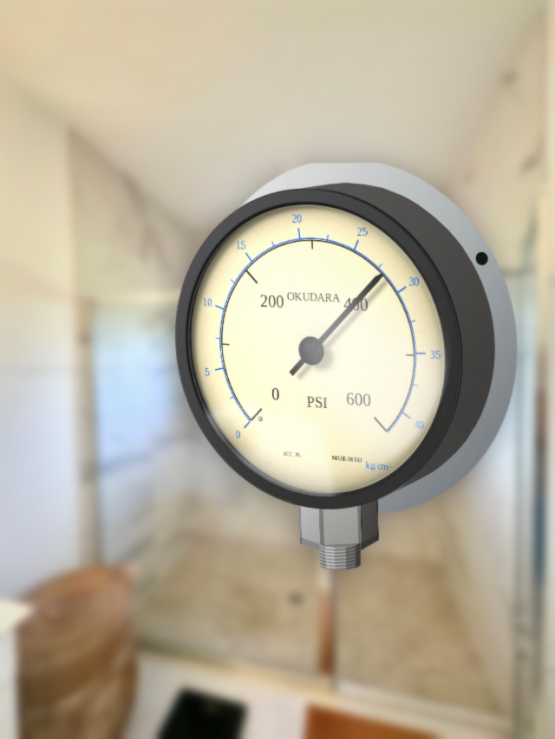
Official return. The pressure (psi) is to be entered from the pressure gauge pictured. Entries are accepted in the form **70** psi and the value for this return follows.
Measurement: **400** psi
